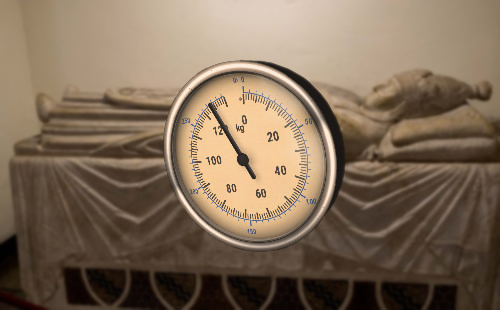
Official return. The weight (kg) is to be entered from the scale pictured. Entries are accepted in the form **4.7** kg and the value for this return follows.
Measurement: **125** kg
